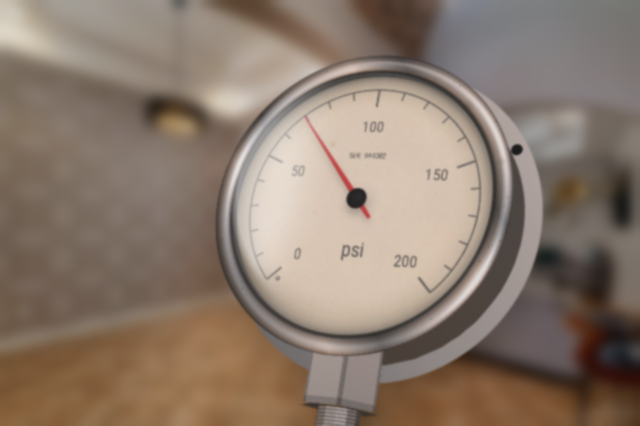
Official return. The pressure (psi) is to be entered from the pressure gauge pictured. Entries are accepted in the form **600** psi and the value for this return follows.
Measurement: **70** psi
